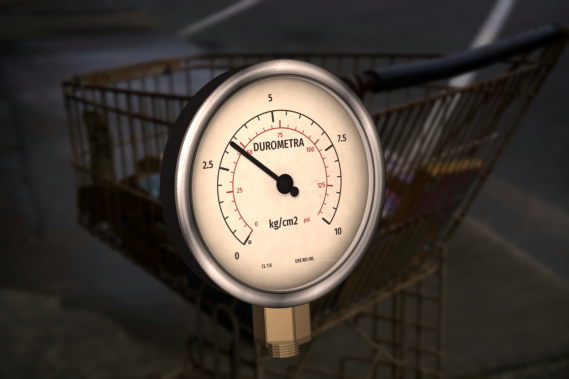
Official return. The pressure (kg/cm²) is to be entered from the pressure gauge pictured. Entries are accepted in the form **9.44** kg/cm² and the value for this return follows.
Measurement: **3.25** kg/cm²
